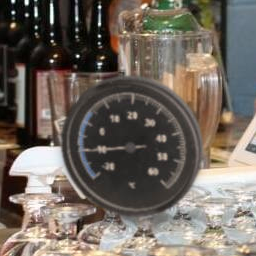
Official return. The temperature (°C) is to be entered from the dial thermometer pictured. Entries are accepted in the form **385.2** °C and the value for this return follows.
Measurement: **-10** °C
